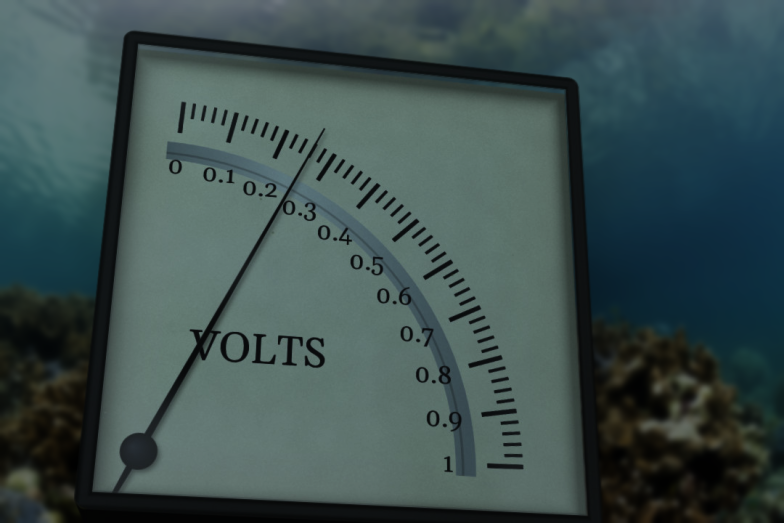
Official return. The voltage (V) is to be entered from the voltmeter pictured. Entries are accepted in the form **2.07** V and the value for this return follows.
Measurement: **0.26** V
